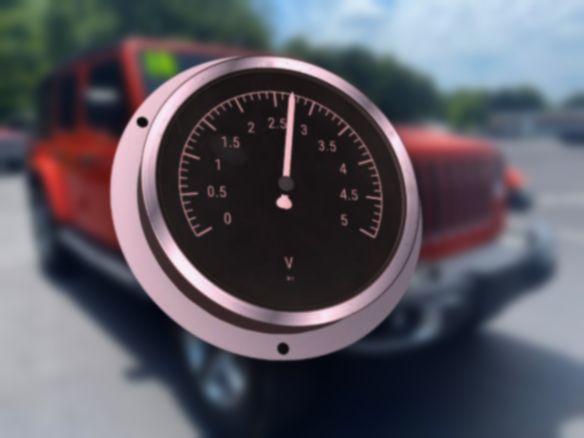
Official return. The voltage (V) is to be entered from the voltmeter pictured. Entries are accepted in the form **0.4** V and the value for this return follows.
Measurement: **2.7** V
